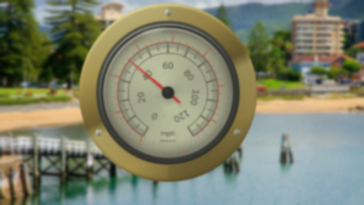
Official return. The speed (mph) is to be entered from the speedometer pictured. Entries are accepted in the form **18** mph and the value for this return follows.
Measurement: **40** mph
